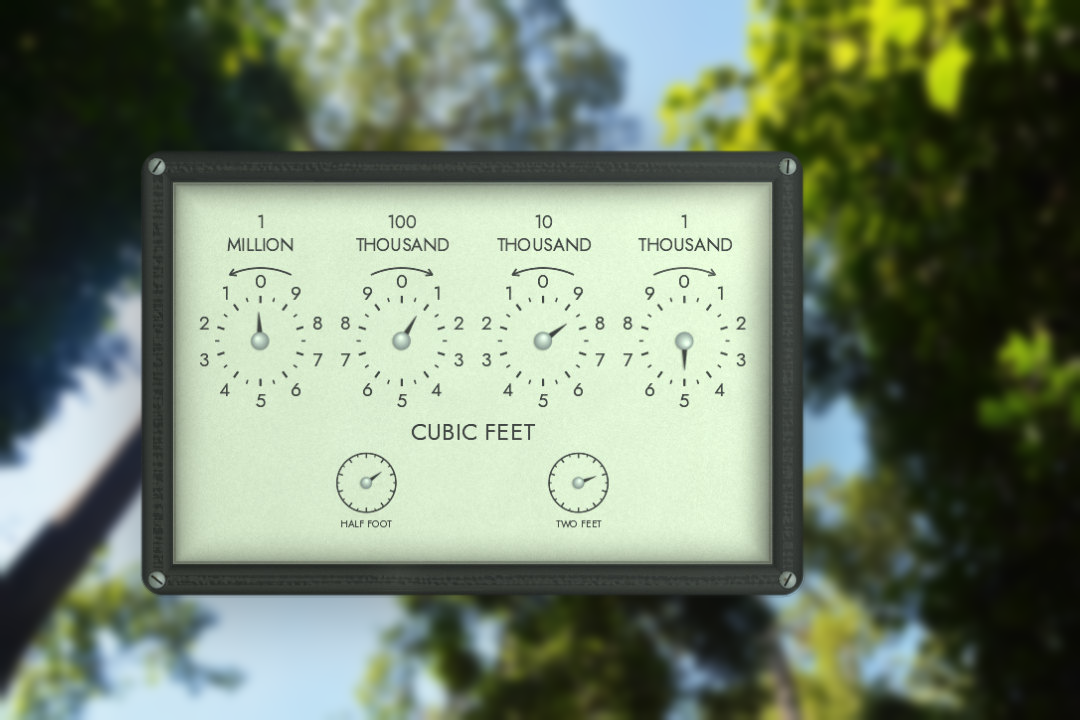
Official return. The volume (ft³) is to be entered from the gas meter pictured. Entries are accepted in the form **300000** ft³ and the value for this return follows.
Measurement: **8500** ft³
